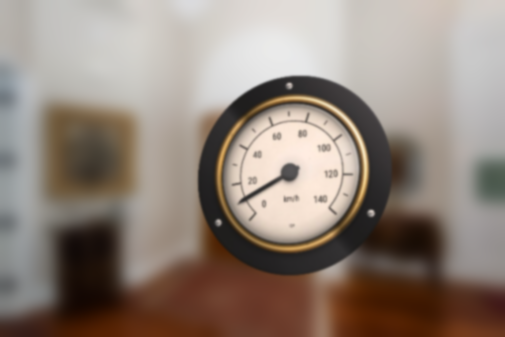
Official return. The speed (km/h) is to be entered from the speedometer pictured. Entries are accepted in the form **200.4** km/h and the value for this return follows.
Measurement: **10** km/h
